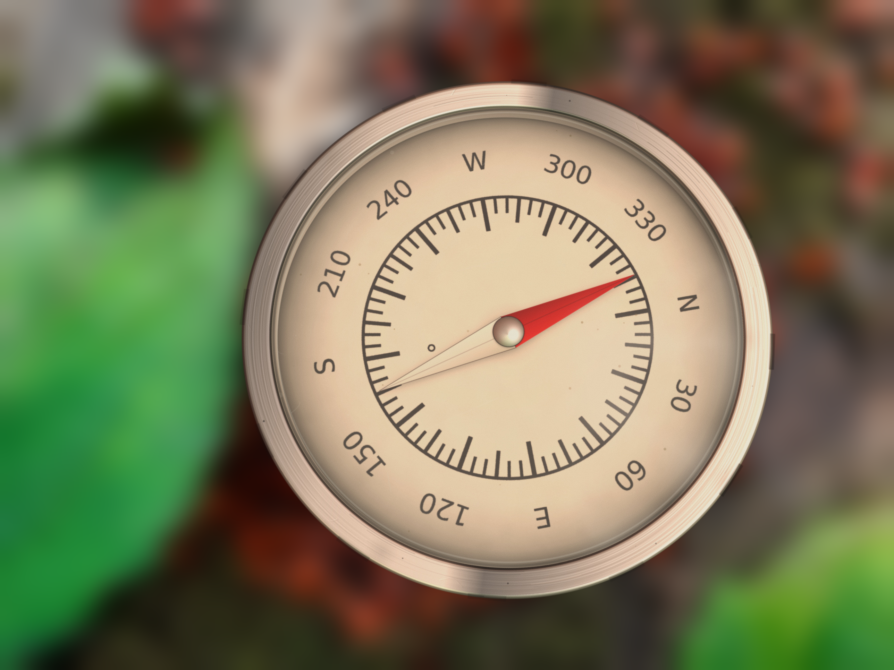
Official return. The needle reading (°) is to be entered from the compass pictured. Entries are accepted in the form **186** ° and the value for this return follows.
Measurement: **345** °
